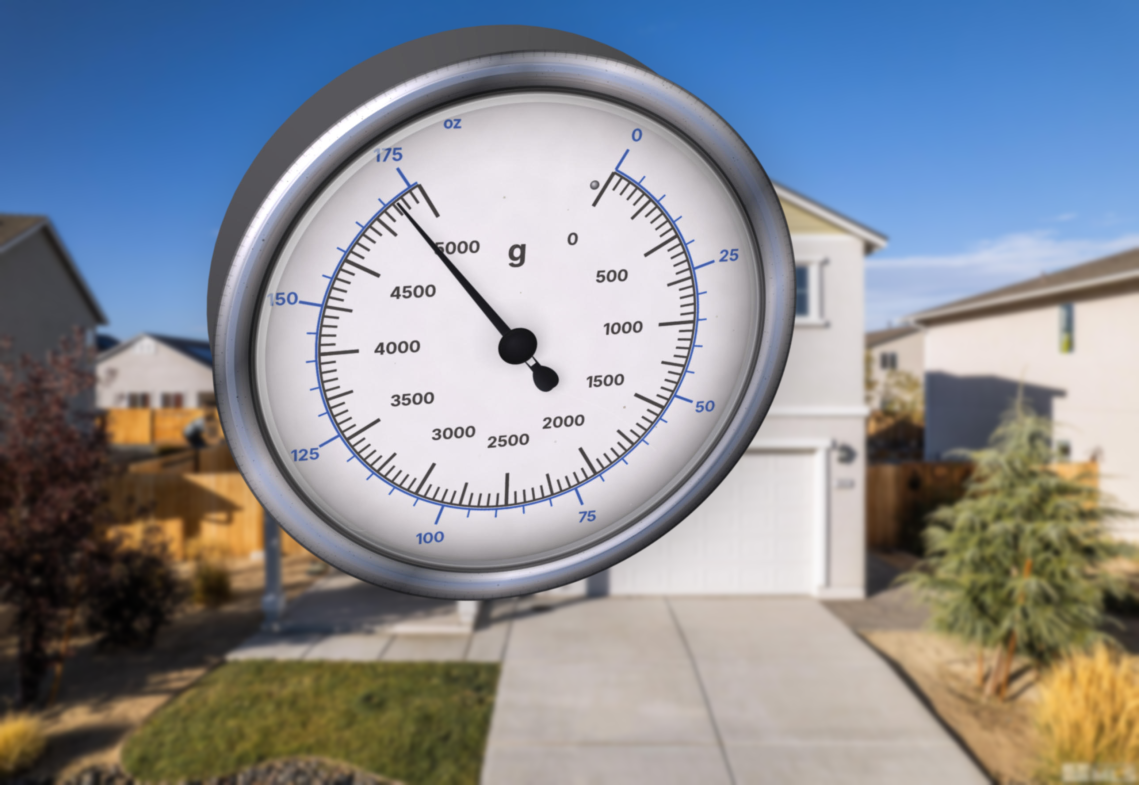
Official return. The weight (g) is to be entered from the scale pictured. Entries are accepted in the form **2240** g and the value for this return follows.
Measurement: **4875** g
